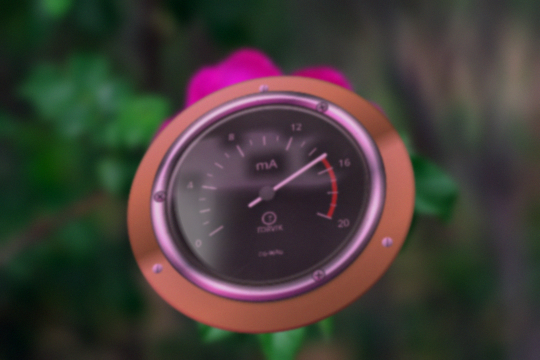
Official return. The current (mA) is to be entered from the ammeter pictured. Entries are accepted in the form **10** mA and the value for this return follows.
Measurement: **15** mA
